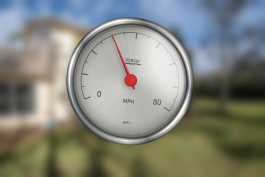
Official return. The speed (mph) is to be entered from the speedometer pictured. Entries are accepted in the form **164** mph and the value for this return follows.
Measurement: **30** mph
